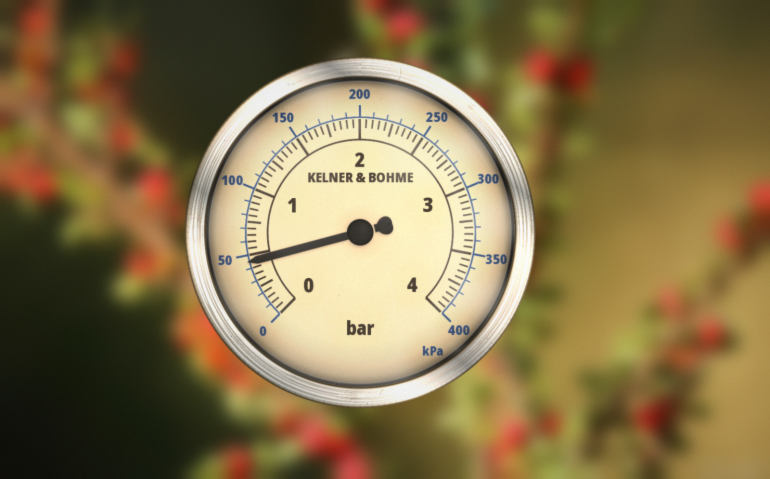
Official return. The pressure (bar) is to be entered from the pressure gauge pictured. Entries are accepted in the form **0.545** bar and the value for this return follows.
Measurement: **0.45** bar
